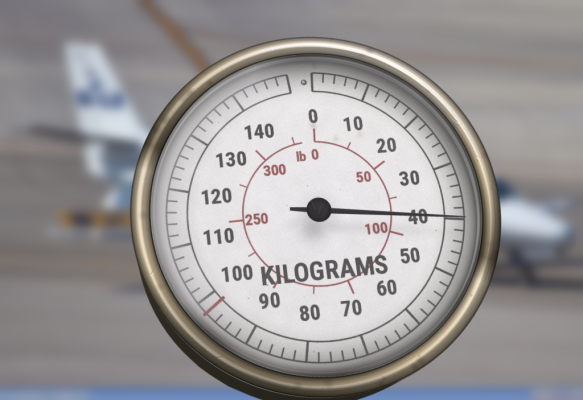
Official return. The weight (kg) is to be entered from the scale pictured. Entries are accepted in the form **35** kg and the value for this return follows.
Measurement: **40** kg
